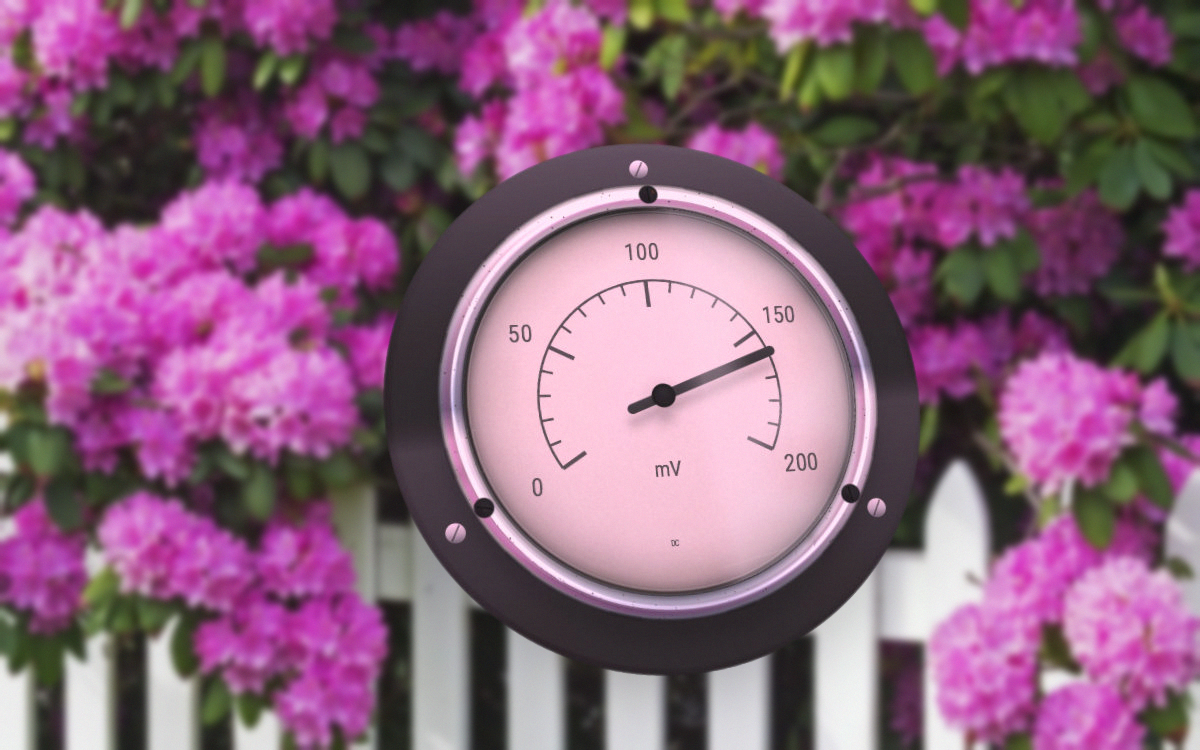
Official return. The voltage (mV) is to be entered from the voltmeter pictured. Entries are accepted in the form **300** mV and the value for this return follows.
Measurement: **160** mV
